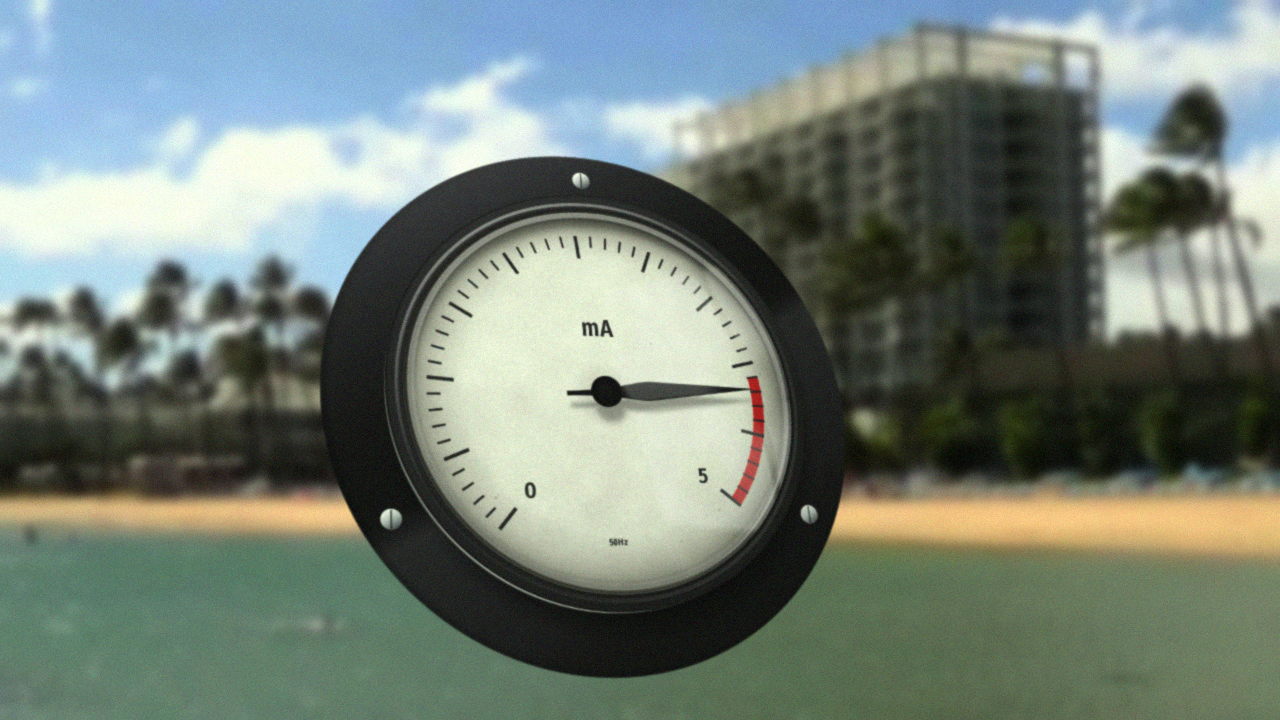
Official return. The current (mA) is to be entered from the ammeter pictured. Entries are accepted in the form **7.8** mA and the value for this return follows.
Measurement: **4.2** mA
